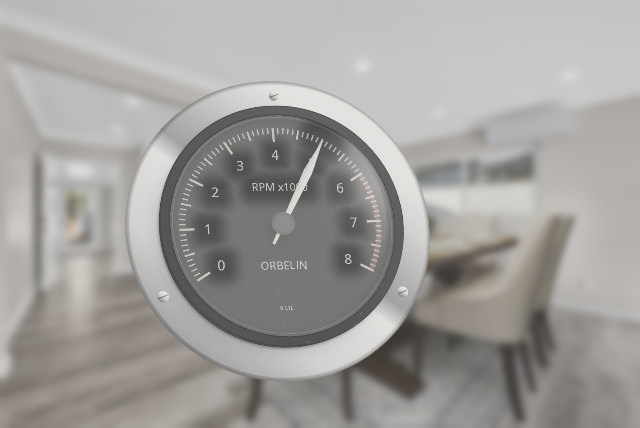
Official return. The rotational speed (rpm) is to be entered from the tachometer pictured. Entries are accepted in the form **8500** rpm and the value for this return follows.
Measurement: **5000** rpm
